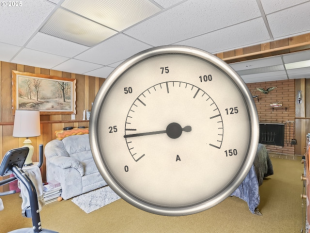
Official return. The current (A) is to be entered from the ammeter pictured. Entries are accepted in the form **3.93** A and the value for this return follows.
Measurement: **20** A
